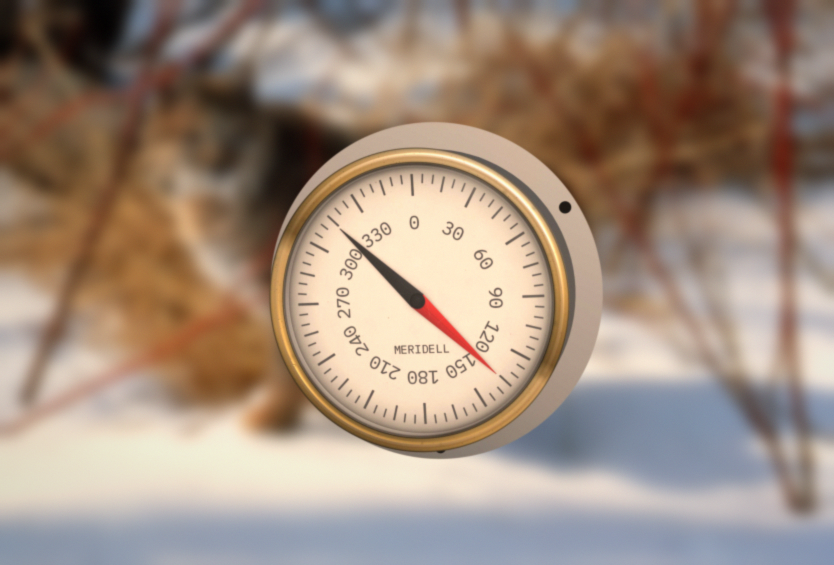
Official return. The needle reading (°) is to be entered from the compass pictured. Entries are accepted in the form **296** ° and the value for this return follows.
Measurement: **135** °
